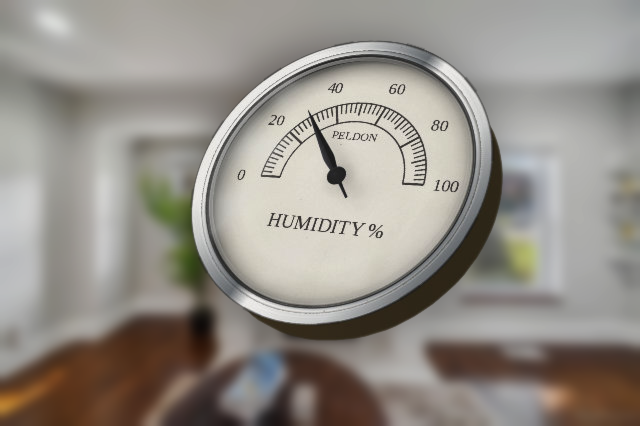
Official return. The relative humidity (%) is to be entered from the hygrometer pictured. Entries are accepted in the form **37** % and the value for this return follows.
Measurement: **30** %
